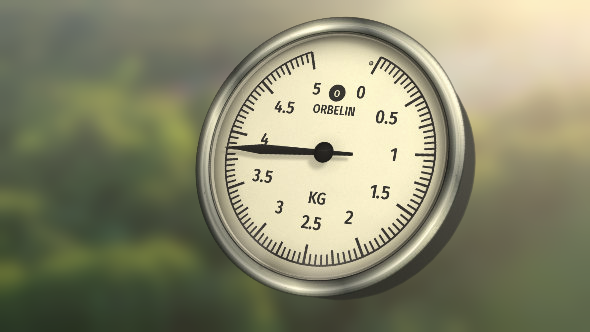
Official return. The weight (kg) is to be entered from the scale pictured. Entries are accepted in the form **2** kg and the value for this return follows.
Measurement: **3.85** kg
